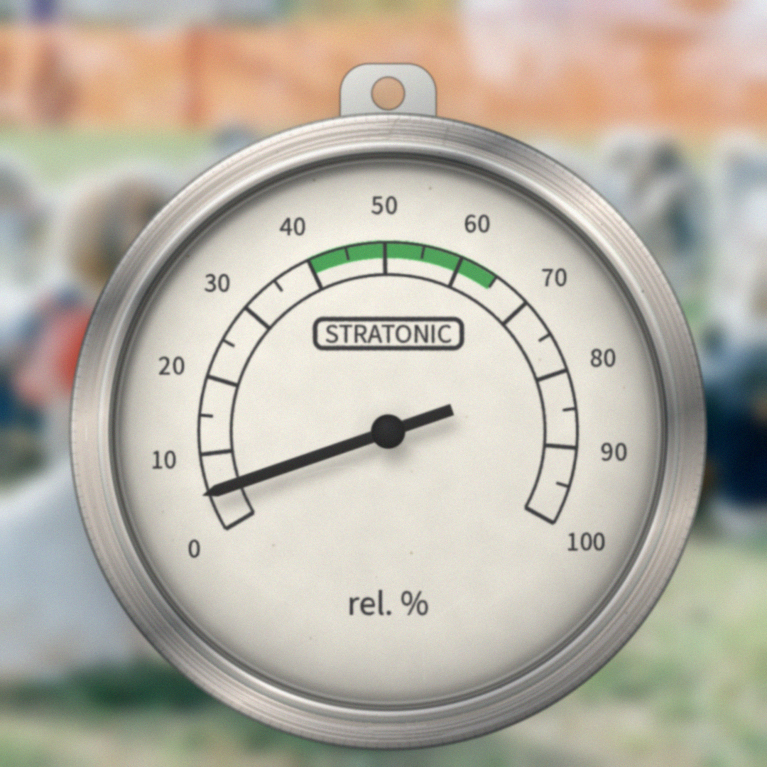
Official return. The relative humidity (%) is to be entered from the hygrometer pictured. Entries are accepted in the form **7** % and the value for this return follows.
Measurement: **5** %
